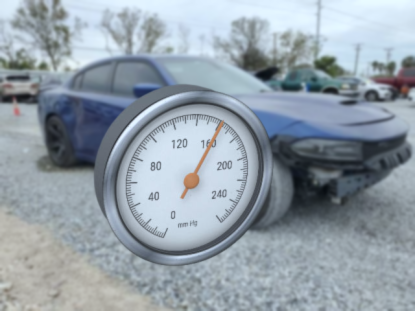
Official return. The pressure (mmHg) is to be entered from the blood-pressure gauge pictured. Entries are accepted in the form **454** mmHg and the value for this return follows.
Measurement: **160** mmHg
